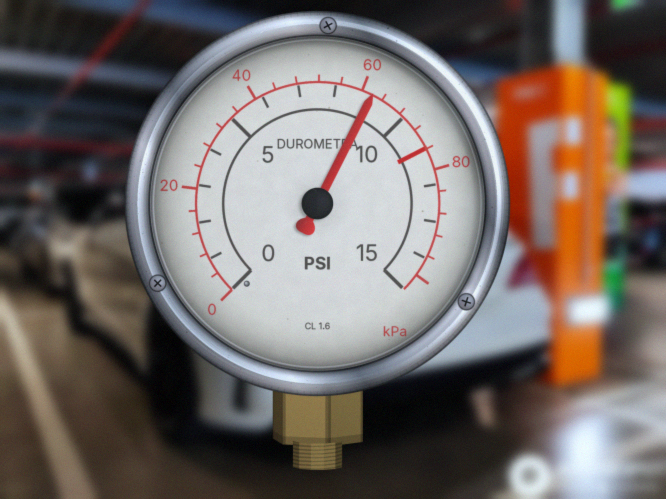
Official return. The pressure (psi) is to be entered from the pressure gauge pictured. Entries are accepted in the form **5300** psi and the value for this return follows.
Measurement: **9** psi
